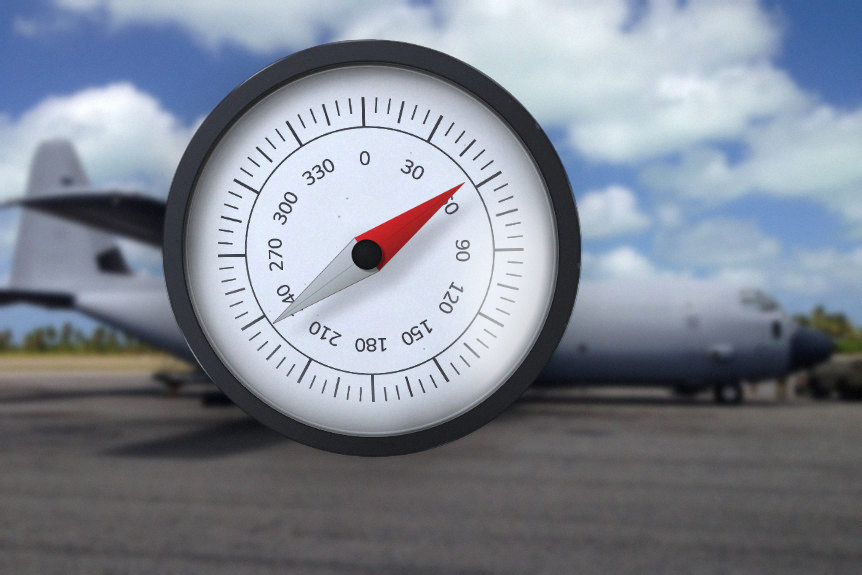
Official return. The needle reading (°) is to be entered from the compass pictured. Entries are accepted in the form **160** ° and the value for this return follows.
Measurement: **55** °
